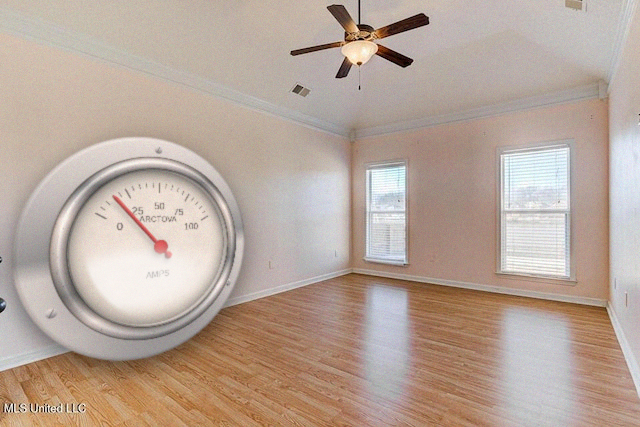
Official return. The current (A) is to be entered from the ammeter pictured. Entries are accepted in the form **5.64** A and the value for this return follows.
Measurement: **15** A
